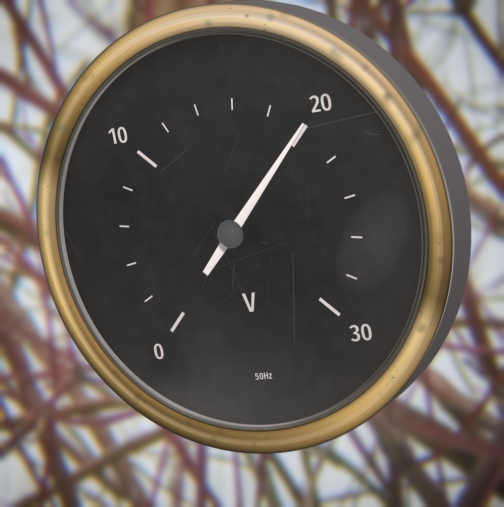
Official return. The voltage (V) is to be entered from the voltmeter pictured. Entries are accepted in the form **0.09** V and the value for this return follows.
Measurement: **20** V
